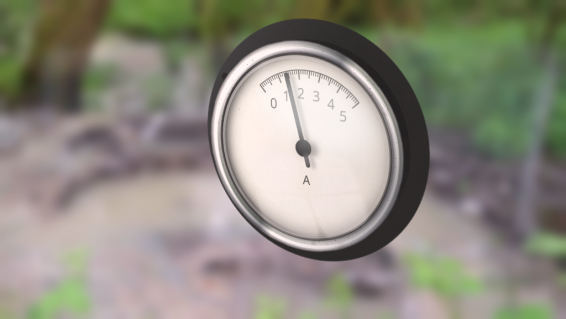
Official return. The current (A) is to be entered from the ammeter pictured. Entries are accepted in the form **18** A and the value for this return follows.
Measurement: **1.5** A
